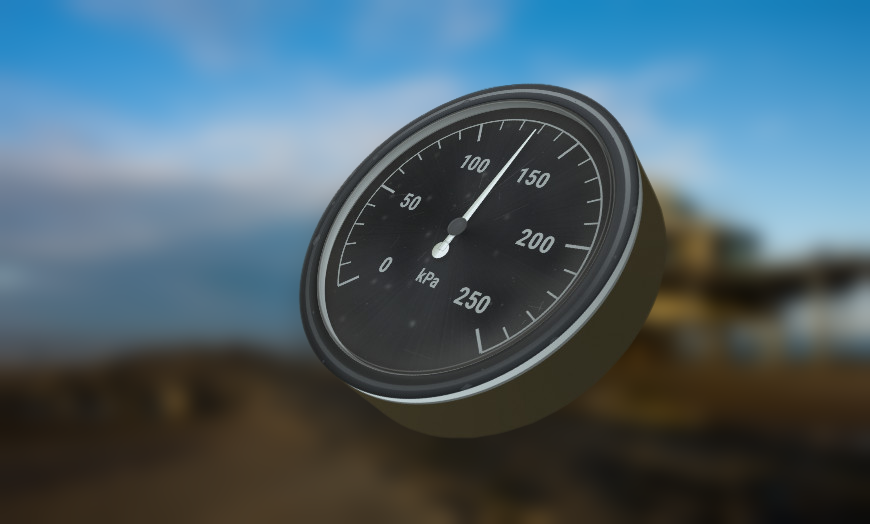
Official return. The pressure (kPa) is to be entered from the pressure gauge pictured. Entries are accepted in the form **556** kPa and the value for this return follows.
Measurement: **130** kPa
